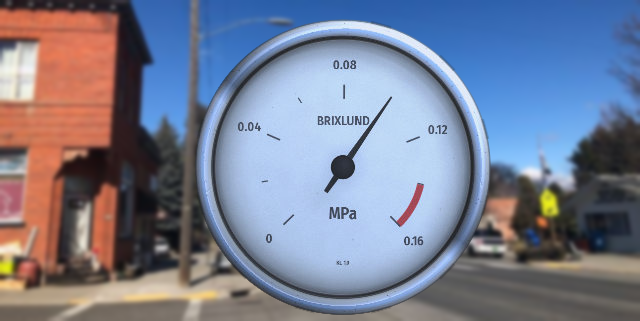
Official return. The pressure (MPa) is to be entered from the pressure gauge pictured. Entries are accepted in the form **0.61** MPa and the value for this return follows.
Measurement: **0.1** MPa
